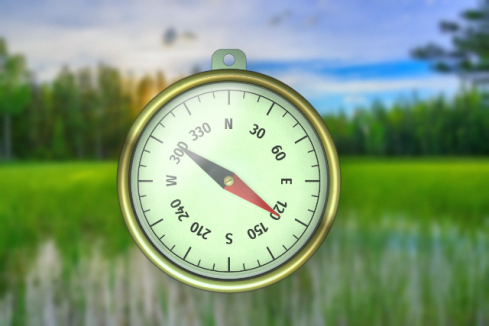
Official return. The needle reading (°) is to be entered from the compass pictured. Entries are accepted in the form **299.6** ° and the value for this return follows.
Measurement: **125** °
